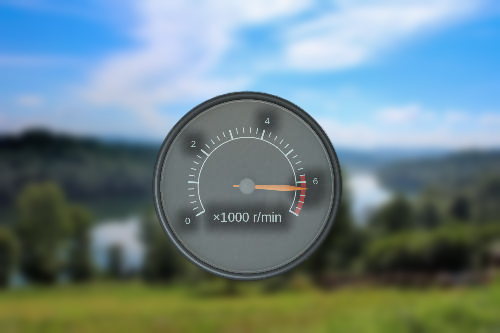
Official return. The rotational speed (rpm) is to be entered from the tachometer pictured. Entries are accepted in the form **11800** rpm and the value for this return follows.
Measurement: **6200** rpm
